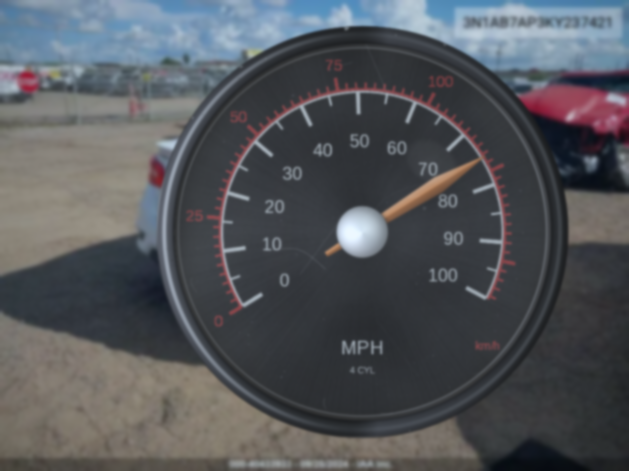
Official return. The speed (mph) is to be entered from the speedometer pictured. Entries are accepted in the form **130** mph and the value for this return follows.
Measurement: **75** mph
